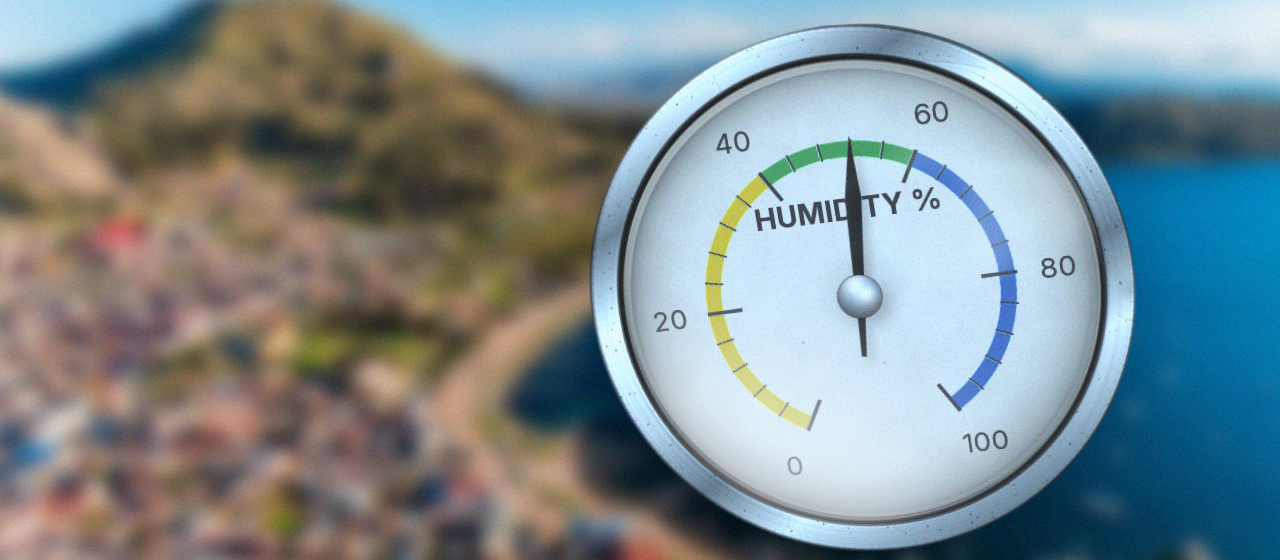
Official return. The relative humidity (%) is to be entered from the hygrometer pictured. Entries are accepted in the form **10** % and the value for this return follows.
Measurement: **52** %
